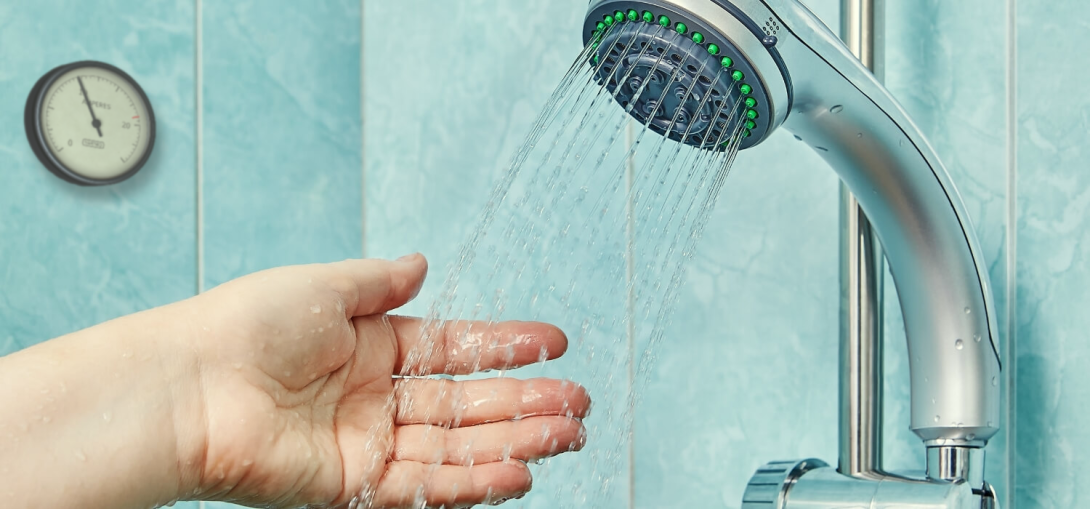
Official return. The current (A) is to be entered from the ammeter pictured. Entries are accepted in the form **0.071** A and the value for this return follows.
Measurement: **10** A
